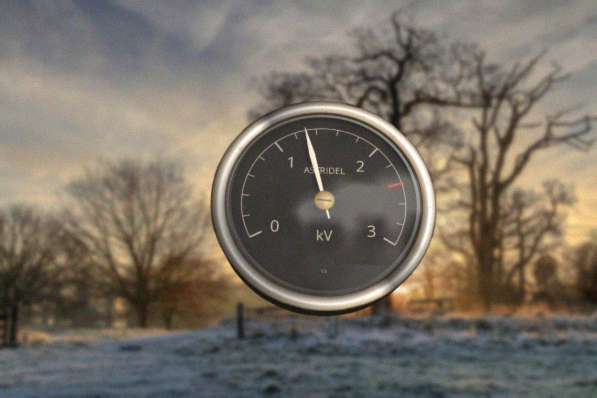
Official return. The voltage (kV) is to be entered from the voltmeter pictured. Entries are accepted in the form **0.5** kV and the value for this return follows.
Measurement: **1.3** kV
